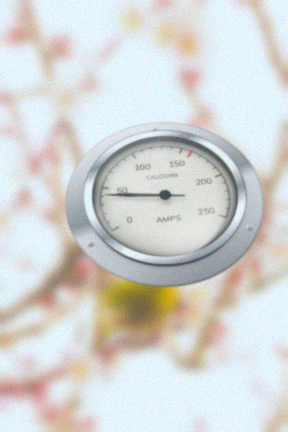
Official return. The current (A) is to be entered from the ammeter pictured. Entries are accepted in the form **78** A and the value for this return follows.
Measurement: **40** A
